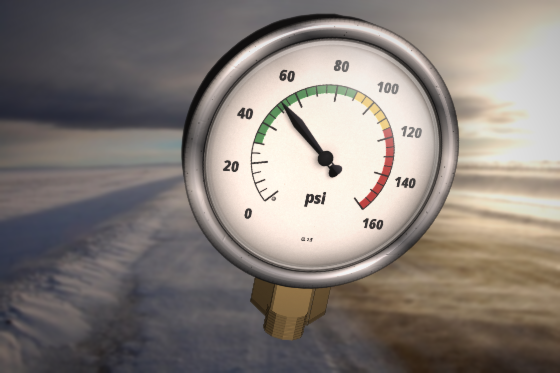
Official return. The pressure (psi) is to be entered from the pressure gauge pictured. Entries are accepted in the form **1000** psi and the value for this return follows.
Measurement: **52.5** psi
